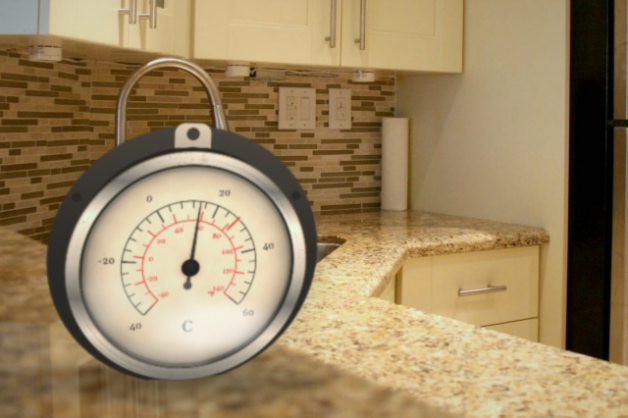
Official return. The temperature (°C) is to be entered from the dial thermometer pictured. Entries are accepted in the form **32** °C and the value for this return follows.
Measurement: **14** °C
